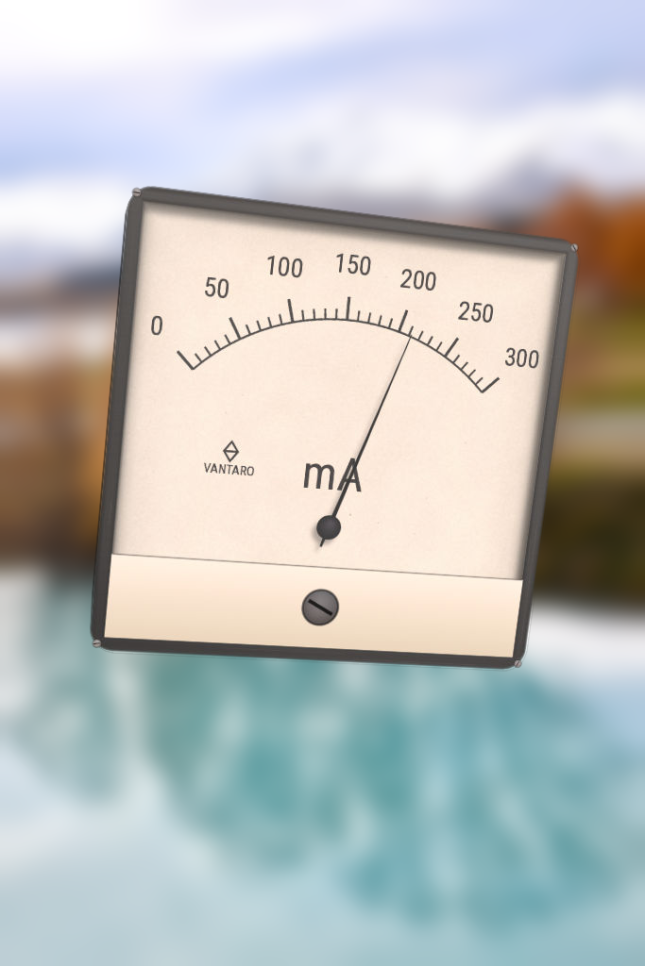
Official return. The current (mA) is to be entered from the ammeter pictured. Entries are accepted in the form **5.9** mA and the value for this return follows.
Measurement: **210** mA
